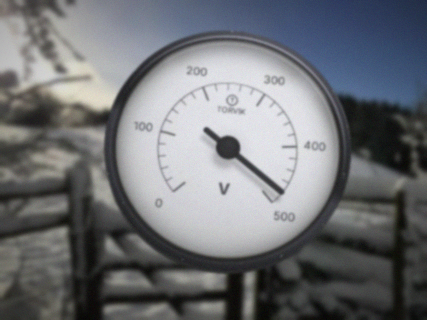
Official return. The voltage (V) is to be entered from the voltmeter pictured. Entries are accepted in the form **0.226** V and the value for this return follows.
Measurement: **480** V
